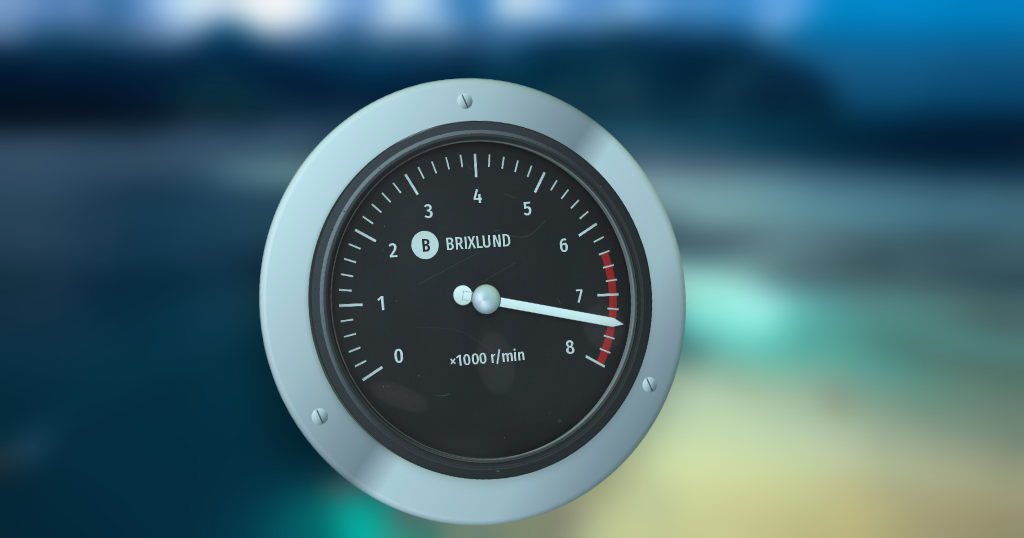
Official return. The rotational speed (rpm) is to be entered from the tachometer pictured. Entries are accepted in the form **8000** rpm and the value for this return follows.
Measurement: **7400** rpm
